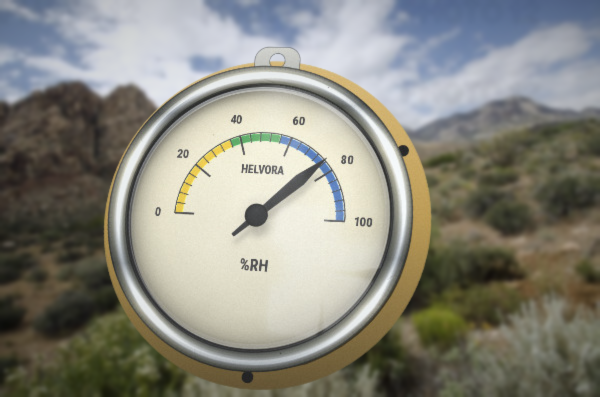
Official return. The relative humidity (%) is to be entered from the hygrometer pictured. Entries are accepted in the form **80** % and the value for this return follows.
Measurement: **76** %
